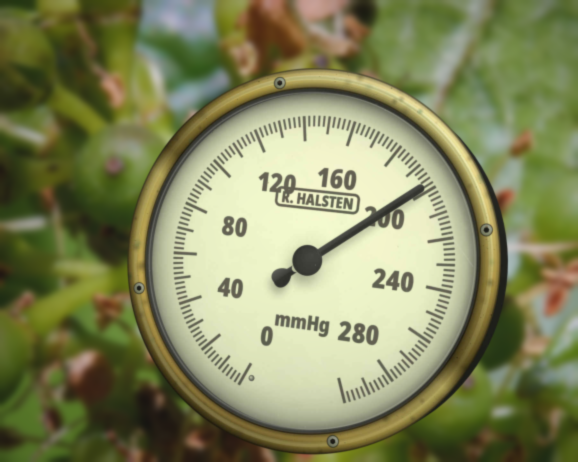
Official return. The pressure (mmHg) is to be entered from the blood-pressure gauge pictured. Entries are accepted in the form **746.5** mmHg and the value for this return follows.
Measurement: **198** mmHg
